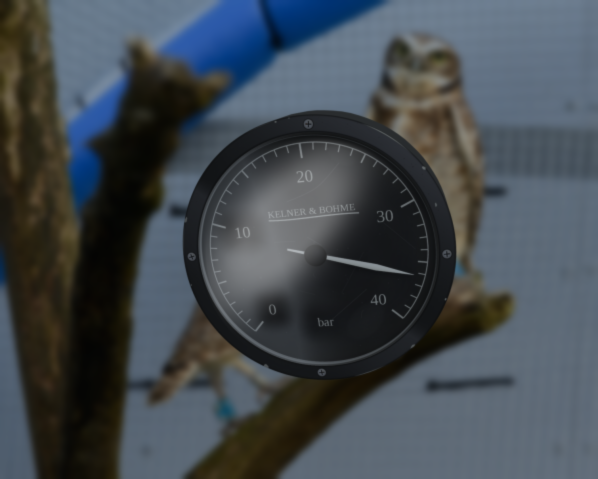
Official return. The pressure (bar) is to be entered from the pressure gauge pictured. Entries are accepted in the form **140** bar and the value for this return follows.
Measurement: **36** bar
